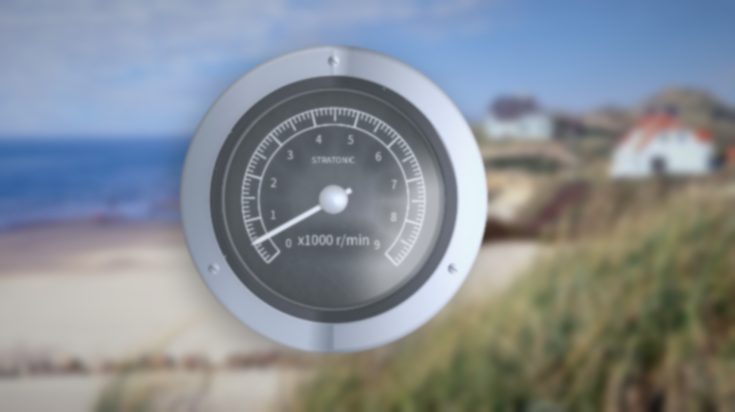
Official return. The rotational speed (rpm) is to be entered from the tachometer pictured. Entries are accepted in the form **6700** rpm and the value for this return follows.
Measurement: **500** rpm
